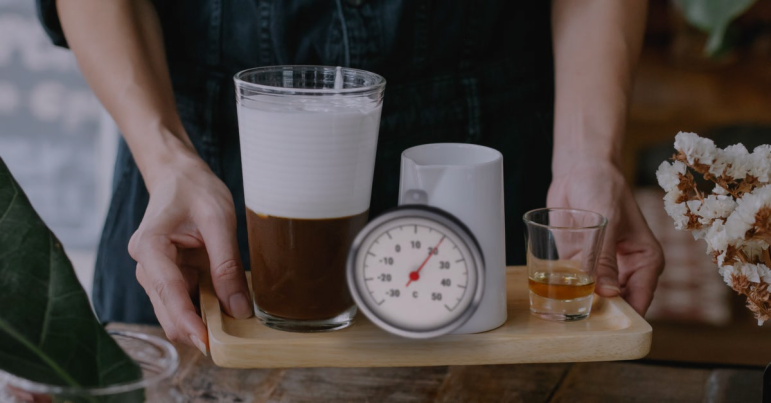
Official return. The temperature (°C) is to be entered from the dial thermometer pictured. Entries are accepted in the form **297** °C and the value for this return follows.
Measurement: **20** °C
